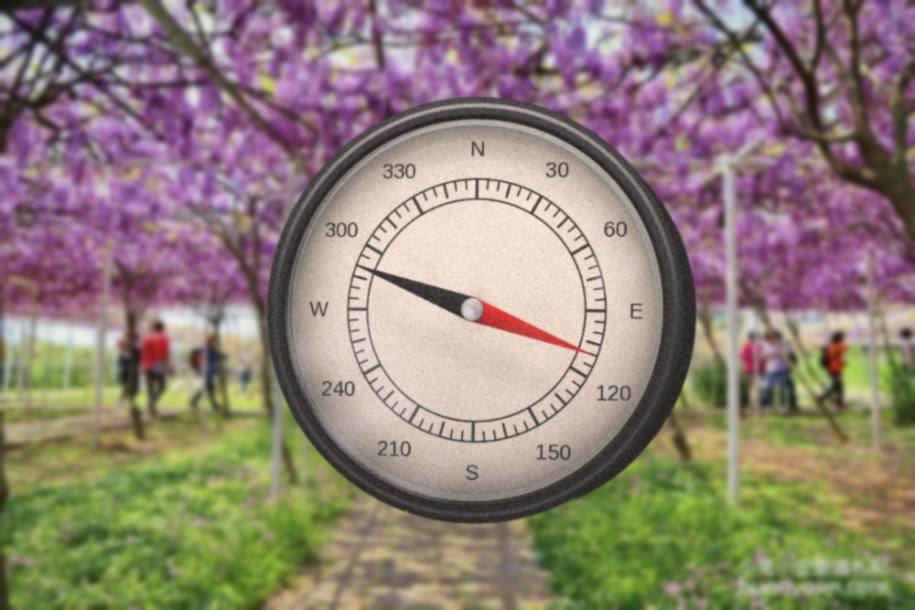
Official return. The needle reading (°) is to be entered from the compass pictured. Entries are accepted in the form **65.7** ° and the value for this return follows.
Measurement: **110** °
